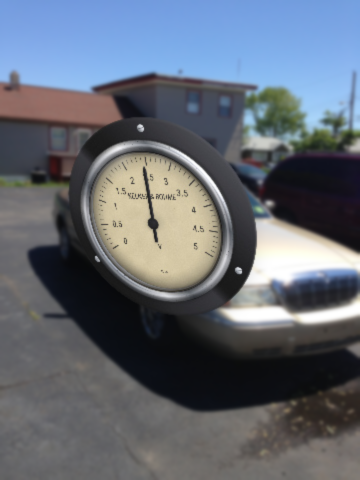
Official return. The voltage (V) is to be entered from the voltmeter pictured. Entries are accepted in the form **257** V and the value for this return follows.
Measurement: **2.5** V
